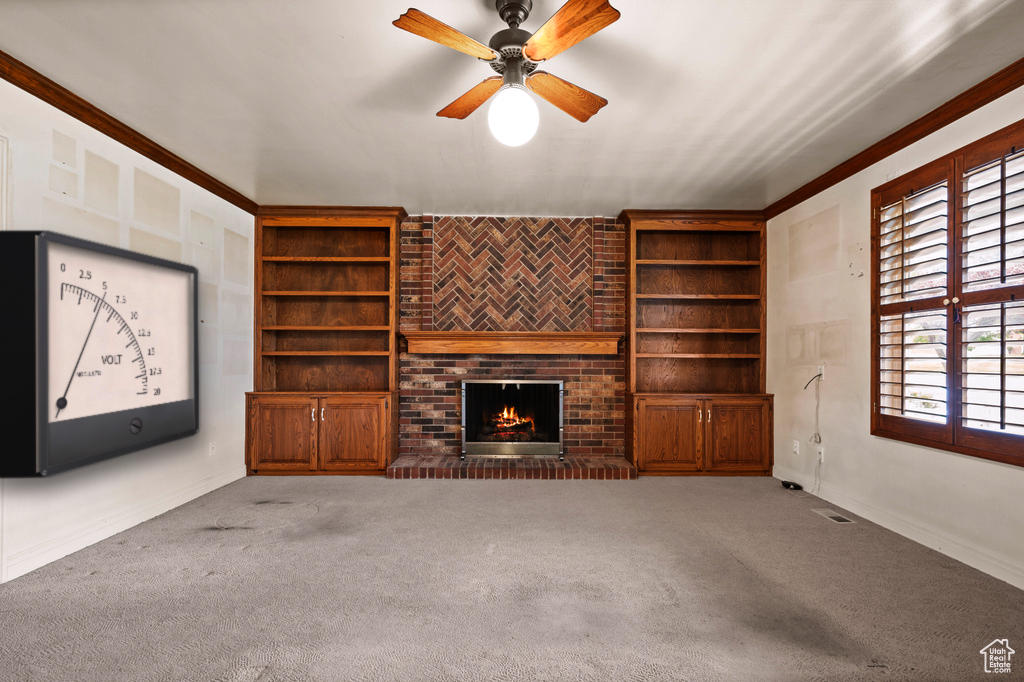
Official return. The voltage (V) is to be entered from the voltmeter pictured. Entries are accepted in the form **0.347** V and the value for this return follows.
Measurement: **5** V
